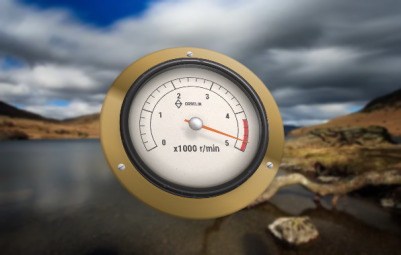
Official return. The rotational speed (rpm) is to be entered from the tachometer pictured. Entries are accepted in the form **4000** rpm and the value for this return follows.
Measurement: **4800** rpm
